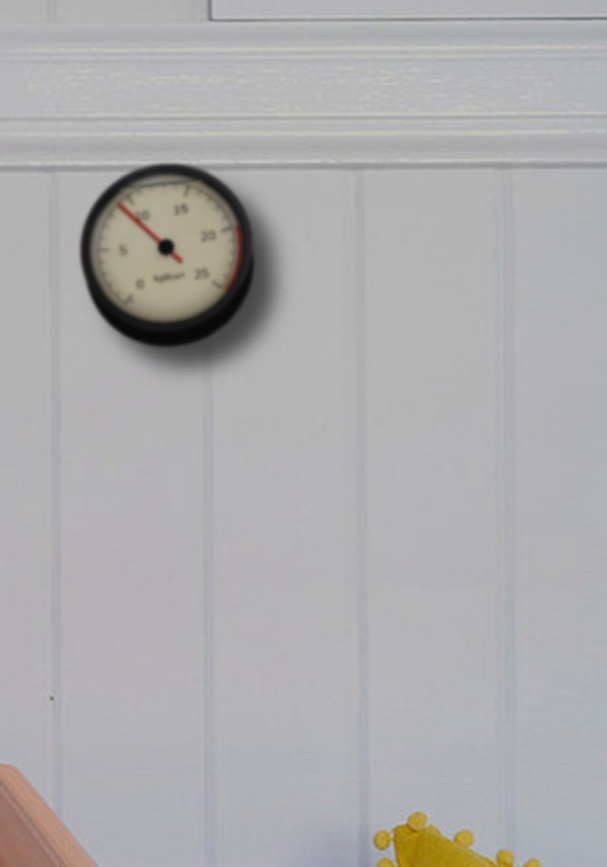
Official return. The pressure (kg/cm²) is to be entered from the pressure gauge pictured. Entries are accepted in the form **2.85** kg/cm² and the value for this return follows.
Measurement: **9** kg/cm²
